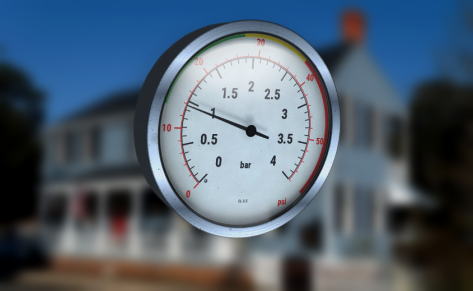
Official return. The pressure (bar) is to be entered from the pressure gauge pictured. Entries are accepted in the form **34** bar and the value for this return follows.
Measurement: **0.95** bar
